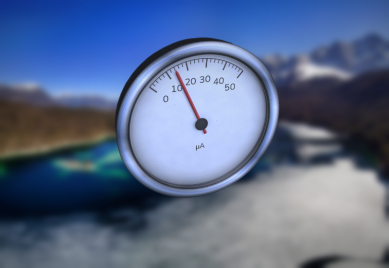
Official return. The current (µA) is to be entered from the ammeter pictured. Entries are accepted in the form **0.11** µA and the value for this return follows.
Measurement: **14** µA
